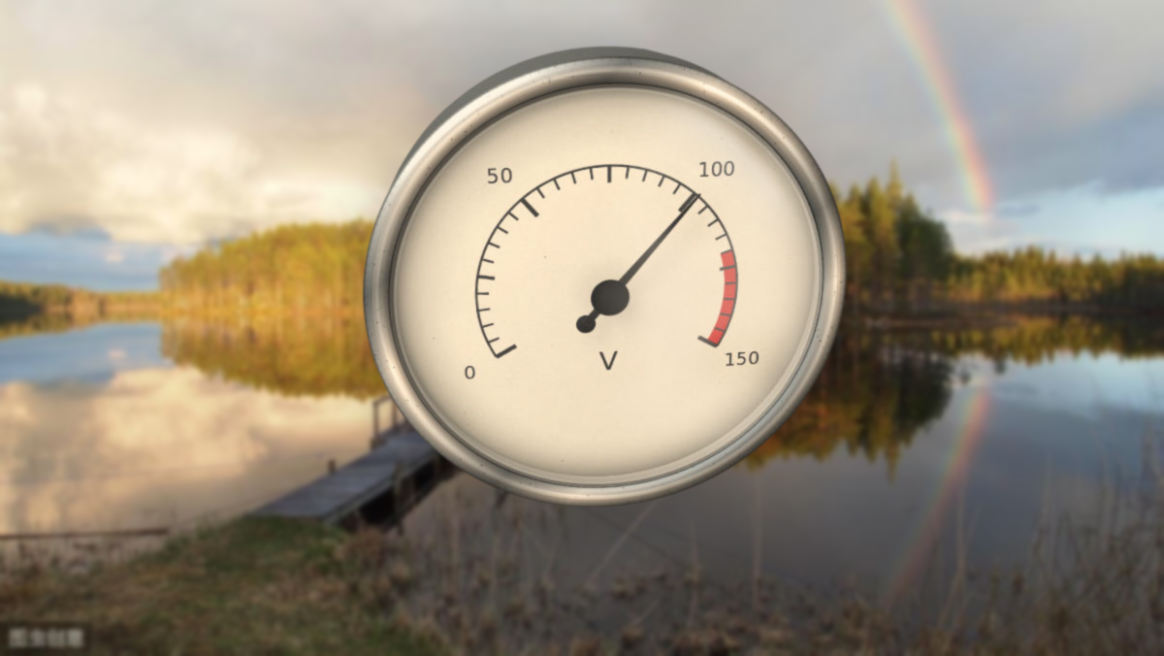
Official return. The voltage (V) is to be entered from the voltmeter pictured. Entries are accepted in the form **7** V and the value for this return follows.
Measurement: **100** V
